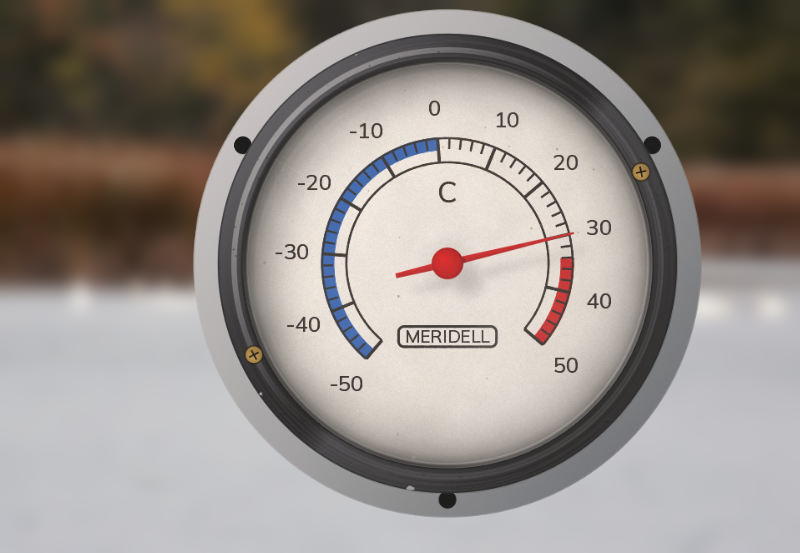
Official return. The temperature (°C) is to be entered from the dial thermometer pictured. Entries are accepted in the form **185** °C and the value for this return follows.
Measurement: **30** °C
